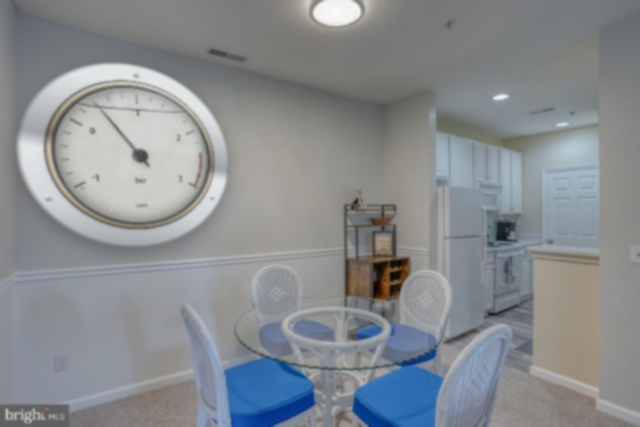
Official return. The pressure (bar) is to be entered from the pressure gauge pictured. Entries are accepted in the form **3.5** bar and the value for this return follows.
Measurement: **0.4** bar
